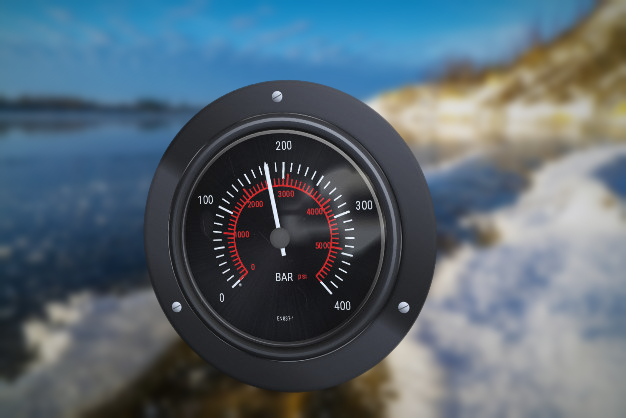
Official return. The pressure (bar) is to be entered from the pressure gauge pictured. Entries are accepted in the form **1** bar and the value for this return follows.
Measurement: **180** bar
